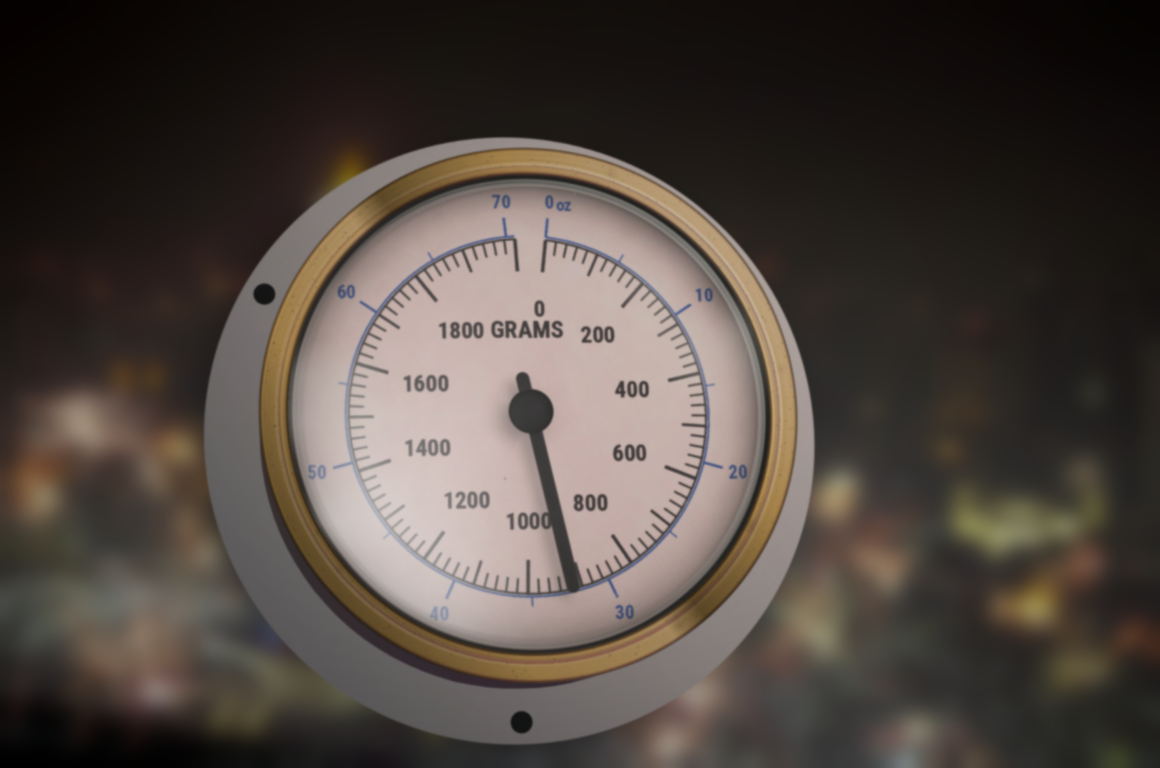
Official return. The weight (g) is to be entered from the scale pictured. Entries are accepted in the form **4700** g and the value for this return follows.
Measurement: **920** g
